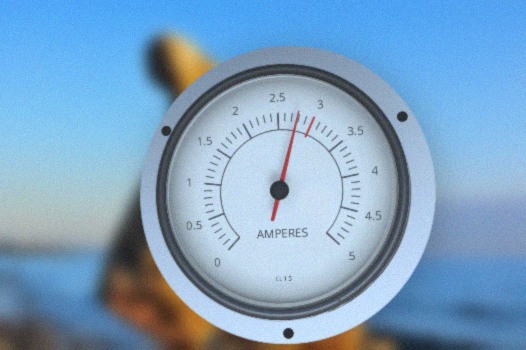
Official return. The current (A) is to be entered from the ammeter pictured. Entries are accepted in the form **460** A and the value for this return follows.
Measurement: **2.8** A
